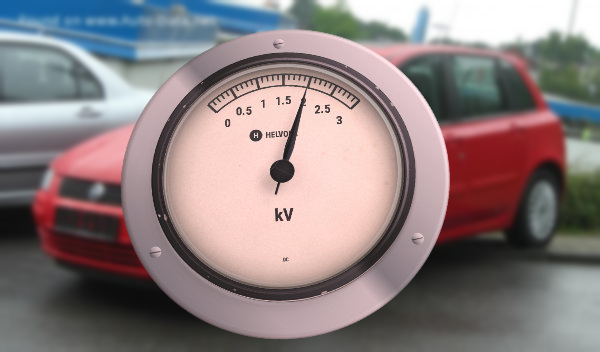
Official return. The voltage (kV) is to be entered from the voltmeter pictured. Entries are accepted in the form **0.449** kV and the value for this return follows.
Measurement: **2** kV
